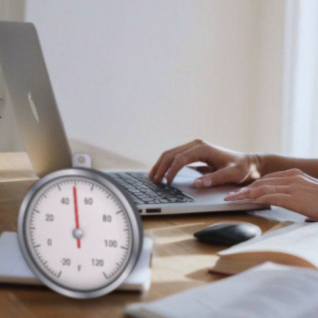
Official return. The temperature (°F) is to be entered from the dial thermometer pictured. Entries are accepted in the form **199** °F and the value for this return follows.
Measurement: **50** °F
